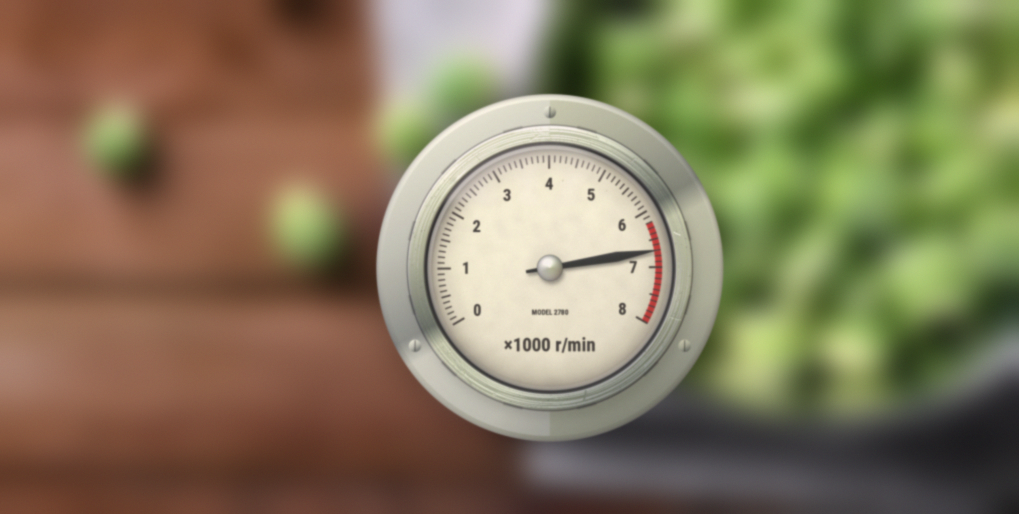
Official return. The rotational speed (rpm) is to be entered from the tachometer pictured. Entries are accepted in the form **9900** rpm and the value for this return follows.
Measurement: **6700** rpm
